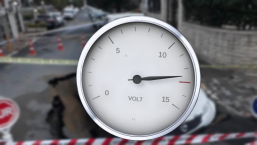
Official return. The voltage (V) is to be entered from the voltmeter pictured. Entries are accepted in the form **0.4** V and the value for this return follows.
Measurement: **12.5** V
